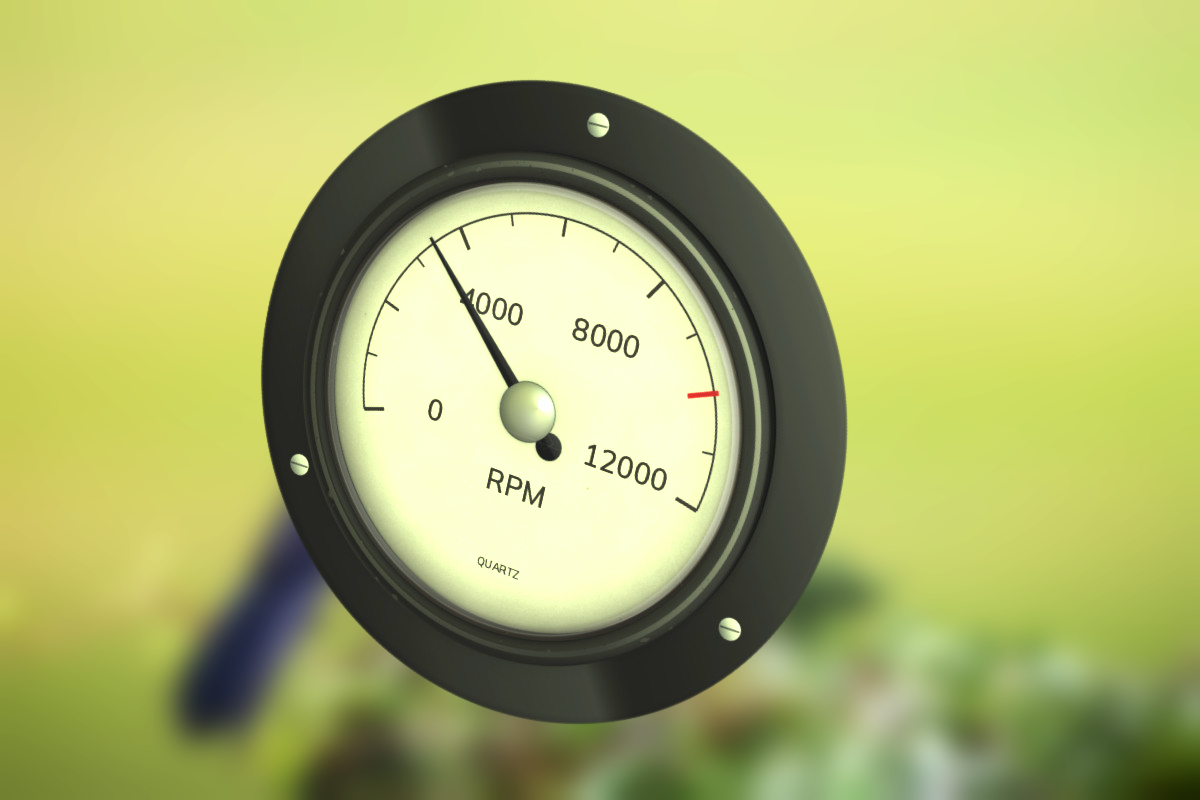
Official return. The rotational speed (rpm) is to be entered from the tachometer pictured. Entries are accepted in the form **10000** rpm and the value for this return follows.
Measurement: **3500** rpm
